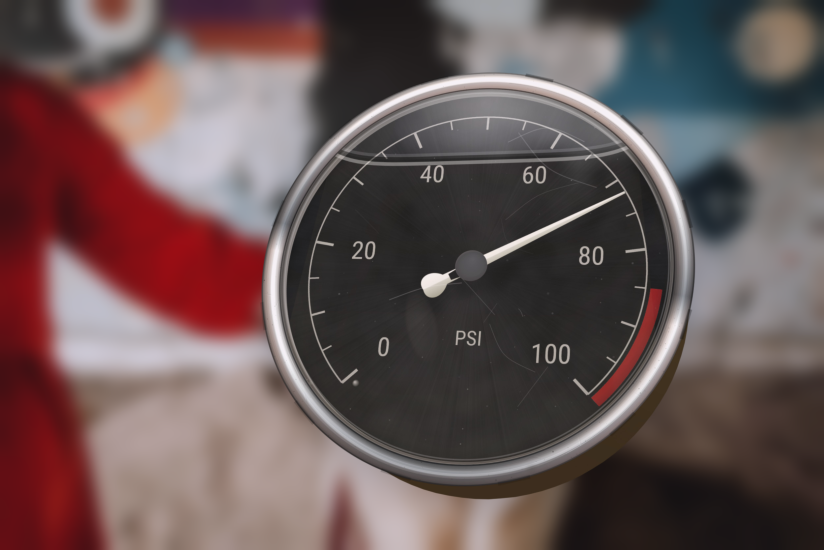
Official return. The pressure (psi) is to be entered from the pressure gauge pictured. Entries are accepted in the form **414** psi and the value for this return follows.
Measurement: **72.5** psi
